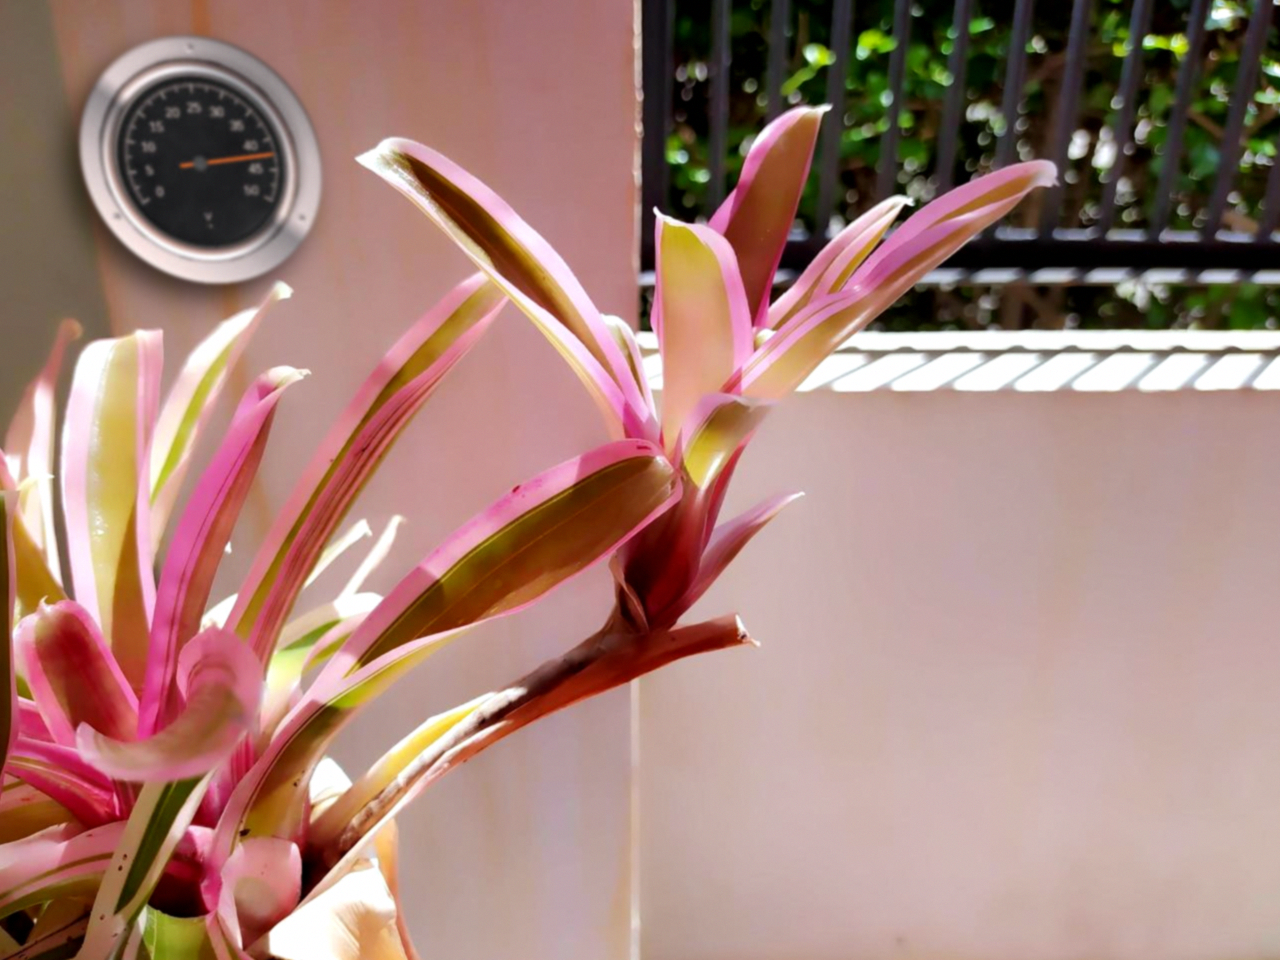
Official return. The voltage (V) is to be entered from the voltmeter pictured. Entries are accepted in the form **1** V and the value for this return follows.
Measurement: **42.5** V
